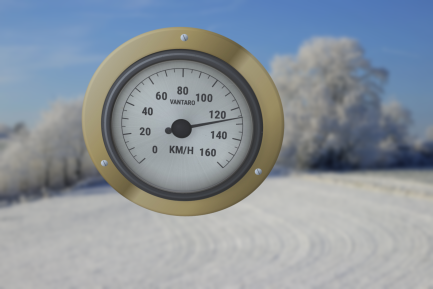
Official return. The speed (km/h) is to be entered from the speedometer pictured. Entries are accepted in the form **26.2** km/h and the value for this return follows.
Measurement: **125** km/h
